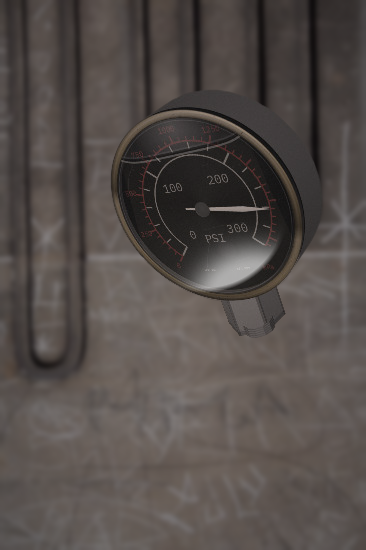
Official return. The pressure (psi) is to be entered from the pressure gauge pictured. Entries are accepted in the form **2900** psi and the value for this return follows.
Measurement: **260** psi
